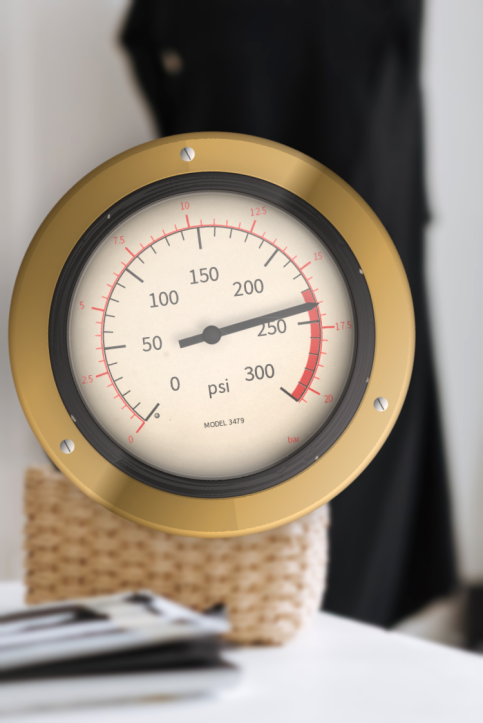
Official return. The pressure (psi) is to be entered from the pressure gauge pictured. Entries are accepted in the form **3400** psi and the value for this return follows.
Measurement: **240** psi
